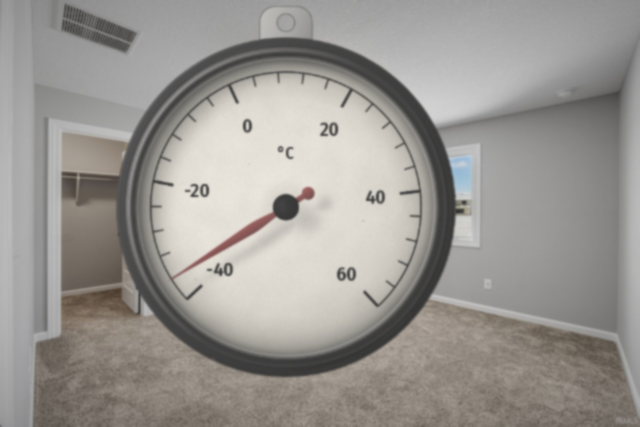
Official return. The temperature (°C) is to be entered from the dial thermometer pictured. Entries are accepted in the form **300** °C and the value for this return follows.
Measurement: **-36** °C
